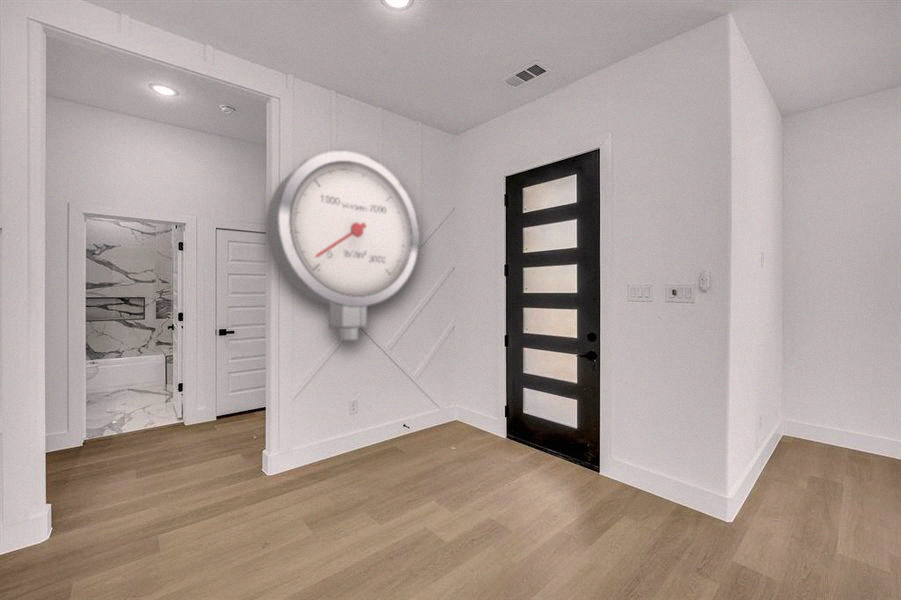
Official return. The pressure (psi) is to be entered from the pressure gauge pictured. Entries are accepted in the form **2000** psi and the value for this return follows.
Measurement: **100** psi
